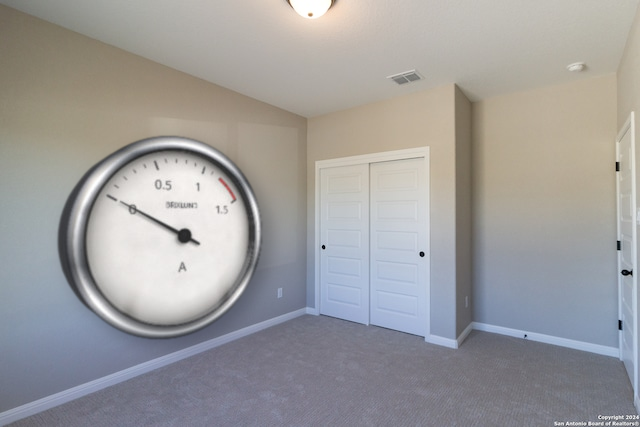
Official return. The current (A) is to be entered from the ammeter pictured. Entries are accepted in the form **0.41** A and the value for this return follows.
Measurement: **0** A
